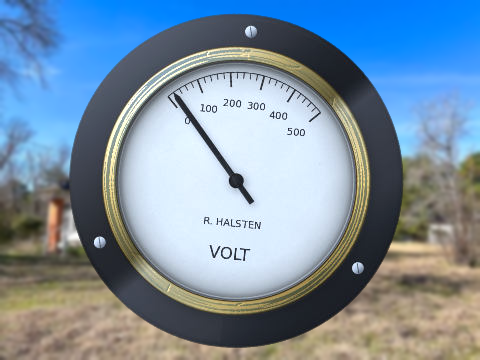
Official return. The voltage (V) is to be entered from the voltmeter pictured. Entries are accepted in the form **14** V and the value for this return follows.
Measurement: **20** V
